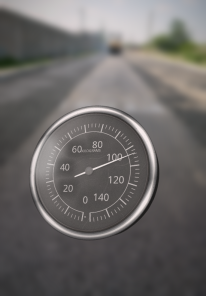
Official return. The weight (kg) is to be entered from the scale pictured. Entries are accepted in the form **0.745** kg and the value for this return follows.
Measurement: **104** kg
